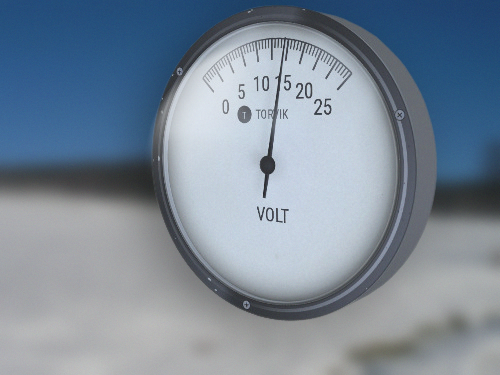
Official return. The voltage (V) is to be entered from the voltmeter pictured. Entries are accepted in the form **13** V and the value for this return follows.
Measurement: **15** V
